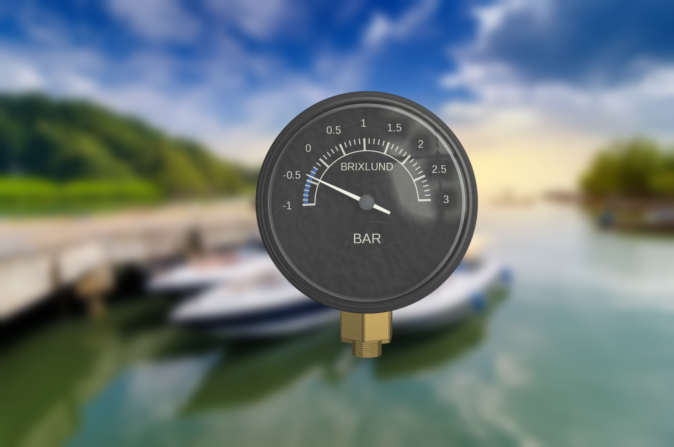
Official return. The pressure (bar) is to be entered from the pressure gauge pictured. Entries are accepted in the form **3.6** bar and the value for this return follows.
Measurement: **-0.4** bar
